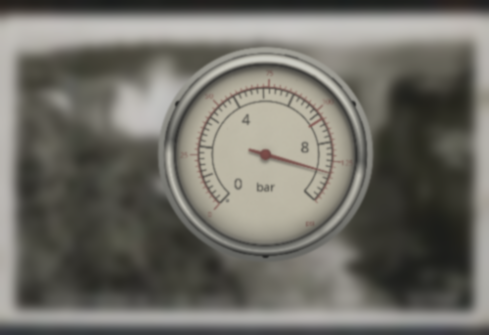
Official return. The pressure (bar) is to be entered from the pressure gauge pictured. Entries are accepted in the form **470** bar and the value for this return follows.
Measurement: **9** bar
